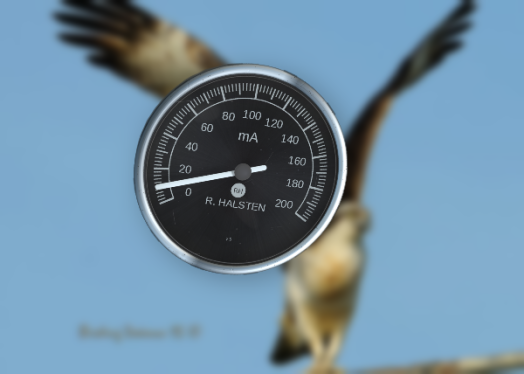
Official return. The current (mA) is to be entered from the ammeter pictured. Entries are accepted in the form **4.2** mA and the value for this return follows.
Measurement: **10** mA
